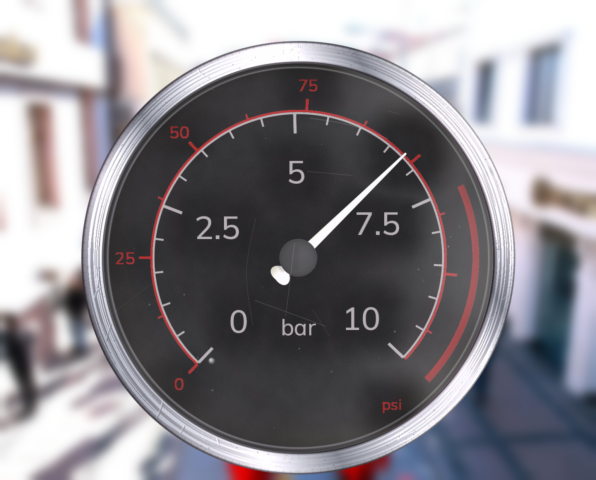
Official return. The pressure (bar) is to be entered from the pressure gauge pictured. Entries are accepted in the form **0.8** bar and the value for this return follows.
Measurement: **6.75** bar
